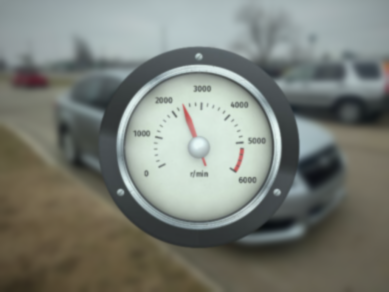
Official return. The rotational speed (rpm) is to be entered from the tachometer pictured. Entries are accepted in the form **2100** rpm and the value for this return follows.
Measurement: **2400** rpm
